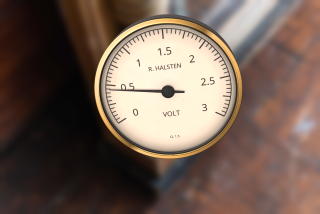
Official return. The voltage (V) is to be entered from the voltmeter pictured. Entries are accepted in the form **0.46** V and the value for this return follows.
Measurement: **0.45** V
